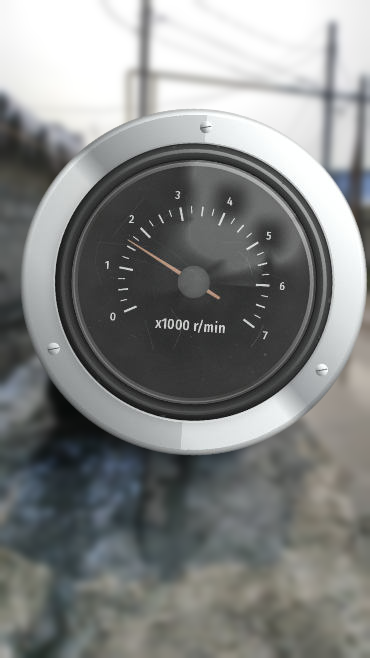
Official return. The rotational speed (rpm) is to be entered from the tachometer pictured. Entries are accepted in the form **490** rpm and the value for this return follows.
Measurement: **1625** rpm
